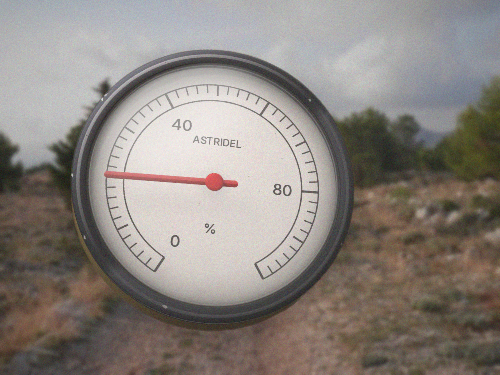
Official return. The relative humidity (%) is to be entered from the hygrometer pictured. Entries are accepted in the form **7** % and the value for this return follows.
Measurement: **20** %
